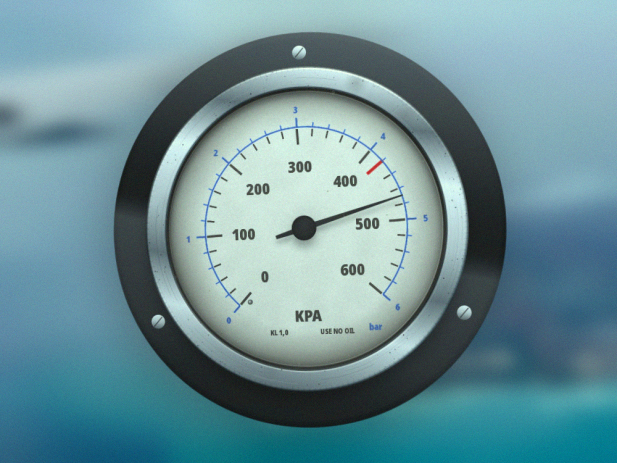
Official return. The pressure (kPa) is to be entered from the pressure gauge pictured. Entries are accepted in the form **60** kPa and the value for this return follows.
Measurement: **470** kPa
